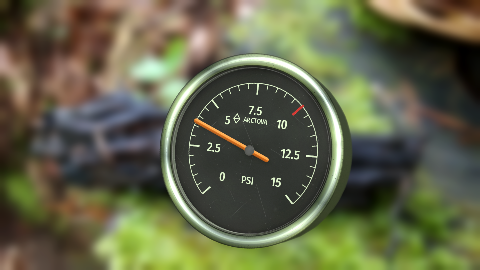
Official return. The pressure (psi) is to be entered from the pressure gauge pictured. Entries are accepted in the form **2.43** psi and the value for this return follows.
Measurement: **3.75** psi
